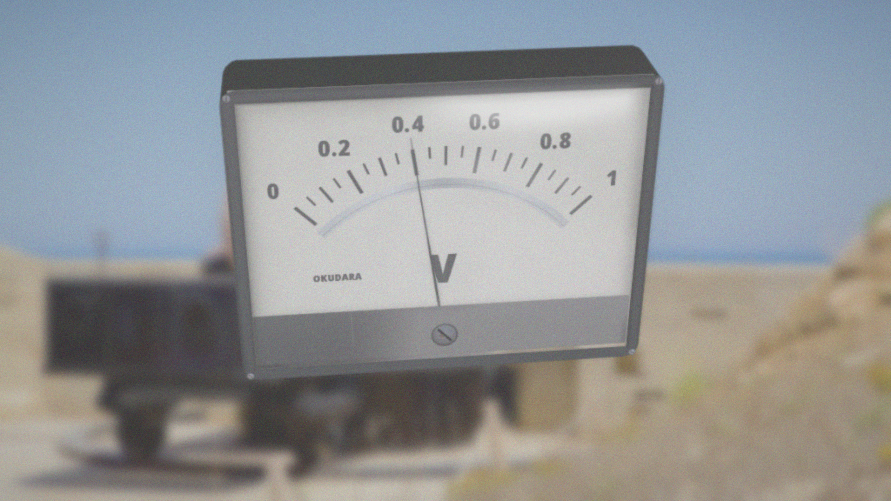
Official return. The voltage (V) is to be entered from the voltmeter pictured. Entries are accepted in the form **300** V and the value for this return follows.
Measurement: **0.4** V
